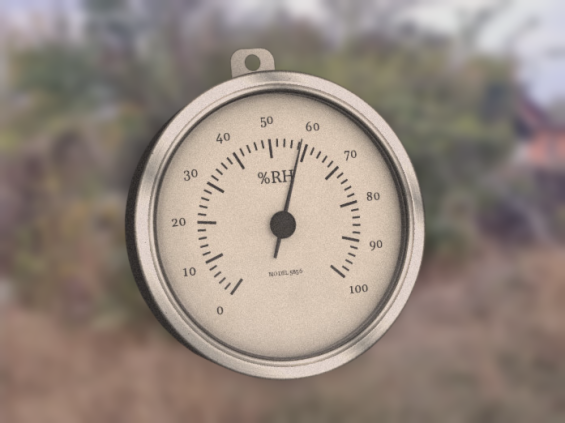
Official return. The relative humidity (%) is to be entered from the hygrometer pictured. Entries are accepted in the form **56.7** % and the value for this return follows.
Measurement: **58** %
